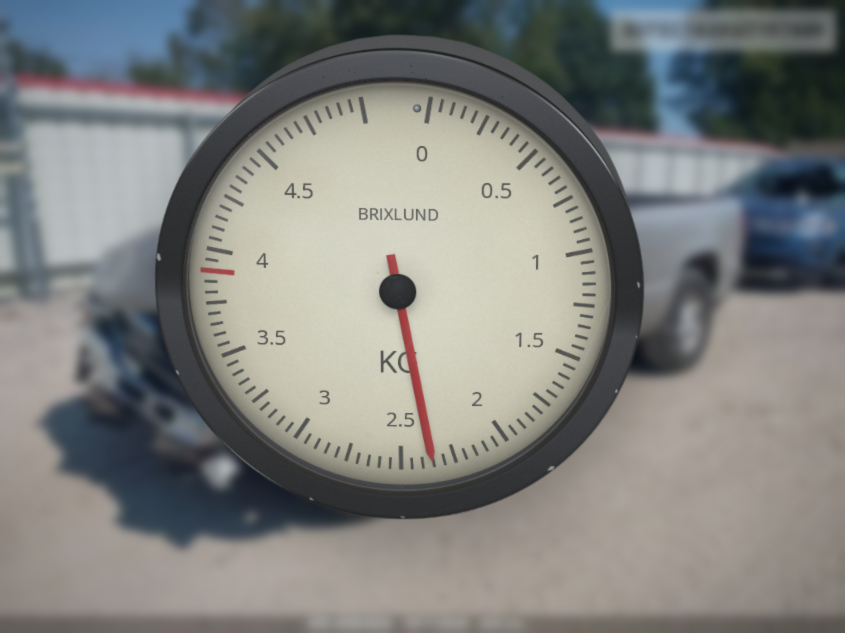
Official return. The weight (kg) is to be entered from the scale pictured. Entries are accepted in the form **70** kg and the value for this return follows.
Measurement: **2.35** kg
